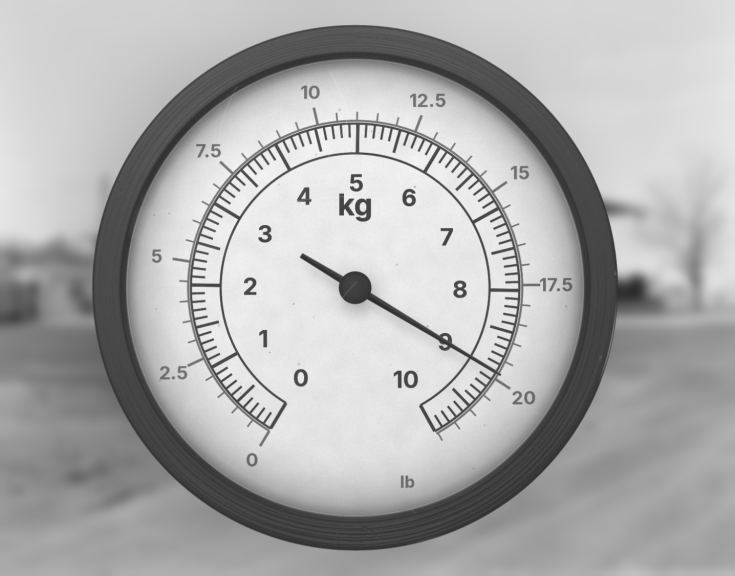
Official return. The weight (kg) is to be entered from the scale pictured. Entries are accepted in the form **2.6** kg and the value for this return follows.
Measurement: **9** kg
